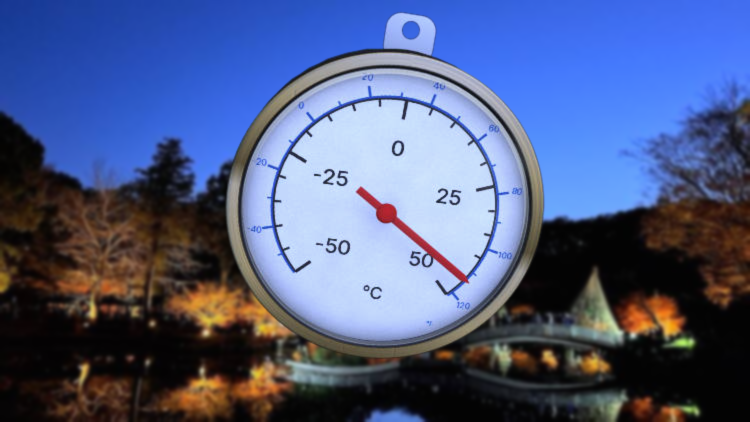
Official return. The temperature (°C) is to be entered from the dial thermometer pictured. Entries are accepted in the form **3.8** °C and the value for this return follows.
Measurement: **45** °C
